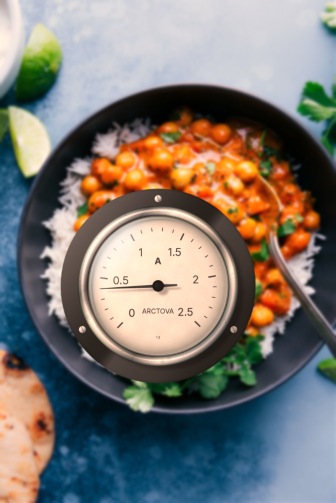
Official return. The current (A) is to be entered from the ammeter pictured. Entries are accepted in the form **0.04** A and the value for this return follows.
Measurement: **0.4** A
